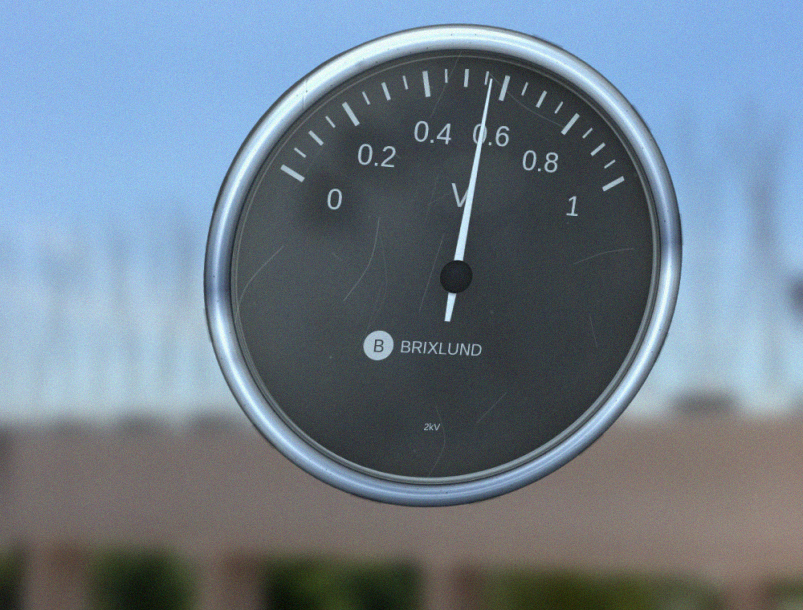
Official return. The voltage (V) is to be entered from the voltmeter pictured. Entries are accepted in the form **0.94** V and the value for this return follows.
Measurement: **0.55** V
